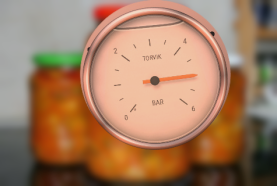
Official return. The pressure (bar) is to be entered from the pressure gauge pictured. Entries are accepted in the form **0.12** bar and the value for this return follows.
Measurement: **5** bar
